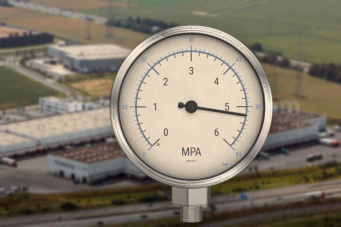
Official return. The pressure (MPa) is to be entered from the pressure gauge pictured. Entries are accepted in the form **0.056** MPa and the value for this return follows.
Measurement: **5.2** MPa
